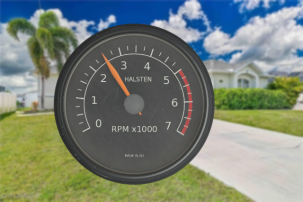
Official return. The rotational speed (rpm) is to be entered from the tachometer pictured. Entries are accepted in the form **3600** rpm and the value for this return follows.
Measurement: **2500** rpm
